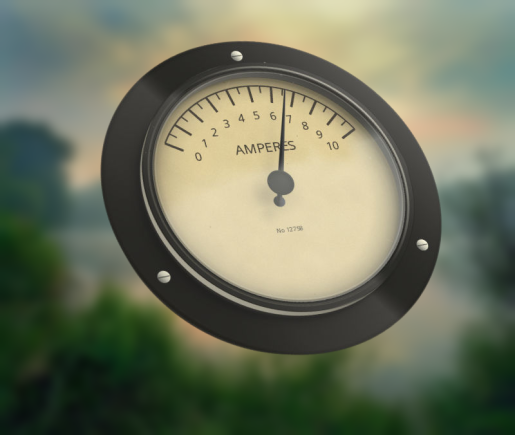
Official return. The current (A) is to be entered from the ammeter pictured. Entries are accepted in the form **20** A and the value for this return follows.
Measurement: **6.5** A
